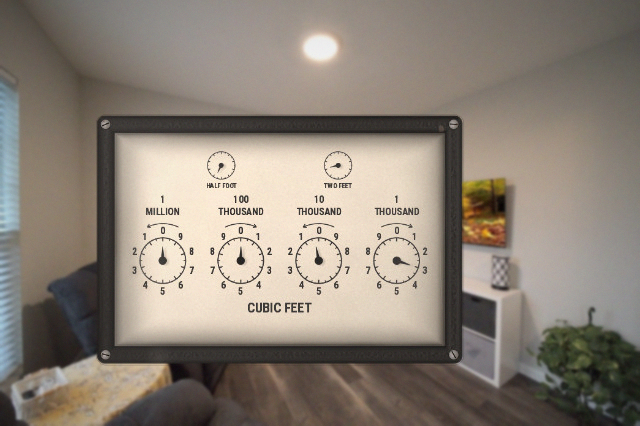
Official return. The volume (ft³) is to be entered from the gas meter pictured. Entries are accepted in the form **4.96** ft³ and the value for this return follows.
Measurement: **300** ft³
